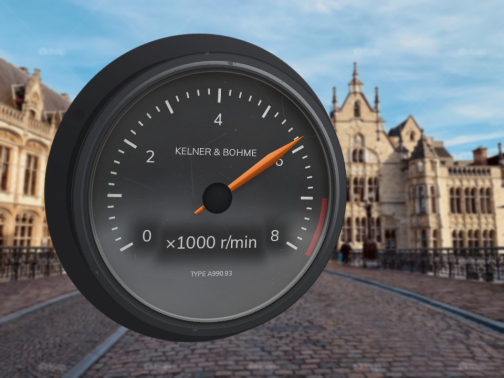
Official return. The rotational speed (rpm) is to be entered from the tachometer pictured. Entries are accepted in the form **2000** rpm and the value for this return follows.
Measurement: **5800** rpm
